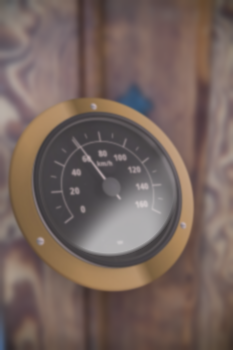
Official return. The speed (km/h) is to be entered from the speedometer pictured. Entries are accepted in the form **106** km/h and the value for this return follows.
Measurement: **60** km/h
